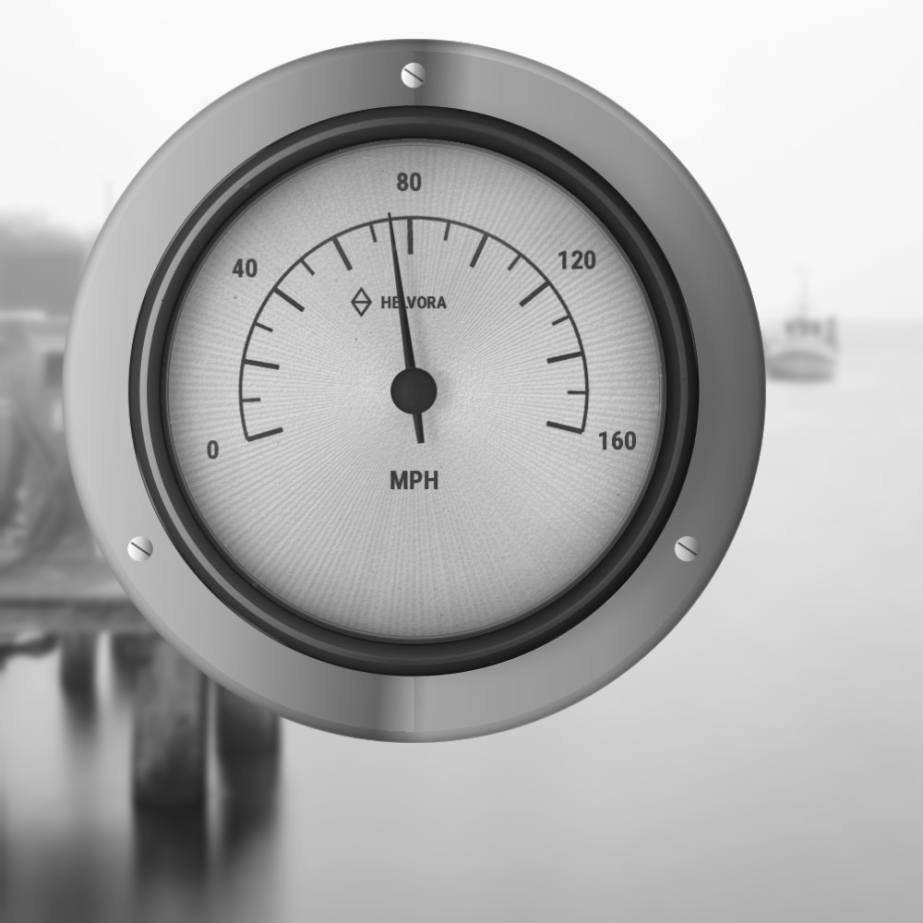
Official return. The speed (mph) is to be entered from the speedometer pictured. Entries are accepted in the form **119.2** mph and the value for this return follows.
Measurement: **75** mph
